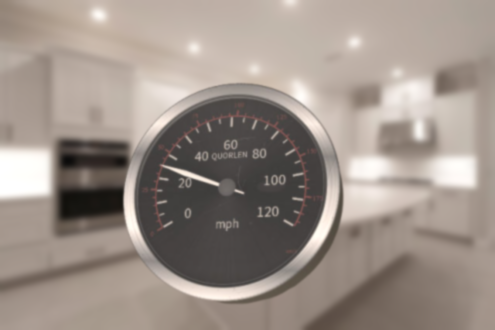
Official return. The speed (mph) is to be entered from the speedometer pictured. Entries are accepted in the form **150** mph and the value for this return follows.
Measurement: **25** mph
